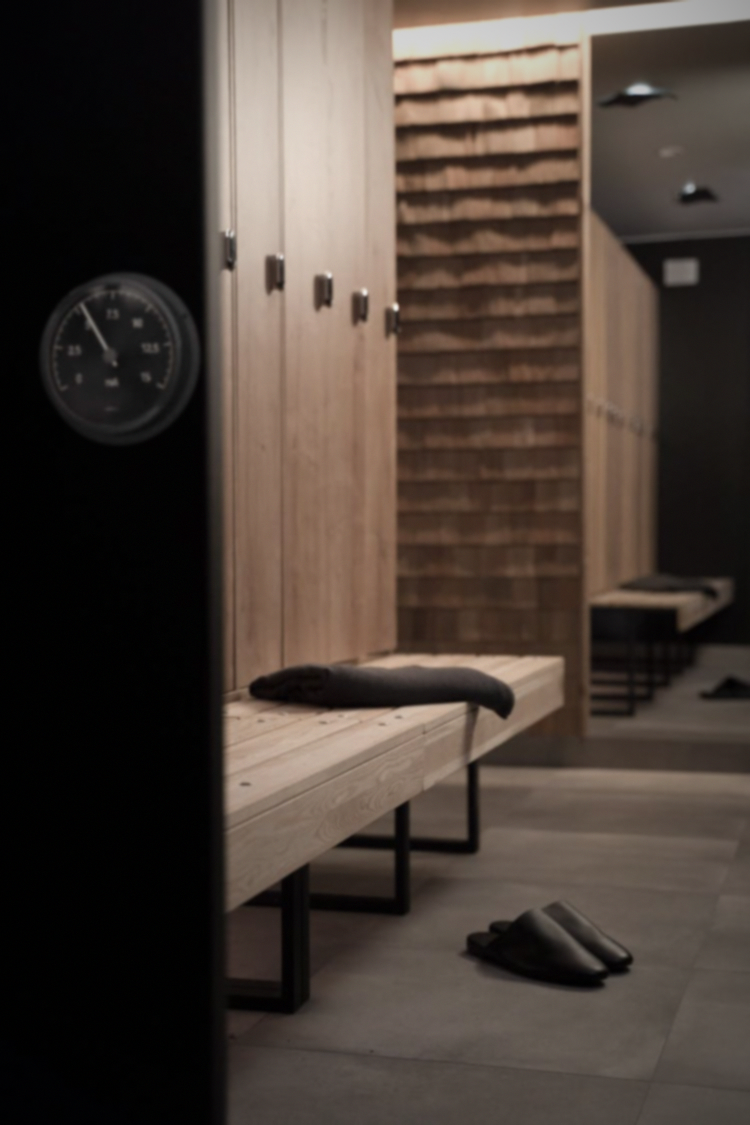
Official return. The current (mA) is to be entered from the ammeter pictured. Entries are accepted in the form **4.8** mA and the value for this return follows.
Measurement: **5.5** mA
